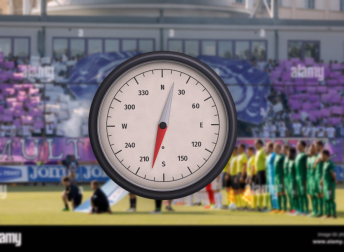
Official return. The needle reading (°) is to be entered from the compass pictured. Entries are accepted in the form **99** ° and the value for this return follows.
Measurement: **195** °
